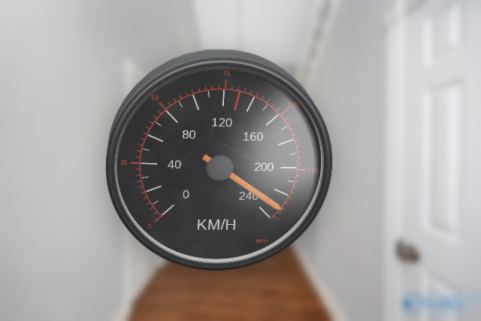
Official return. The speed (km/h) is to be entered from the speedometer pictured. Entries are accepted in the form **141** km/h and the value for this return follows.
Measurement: **230** km/h
